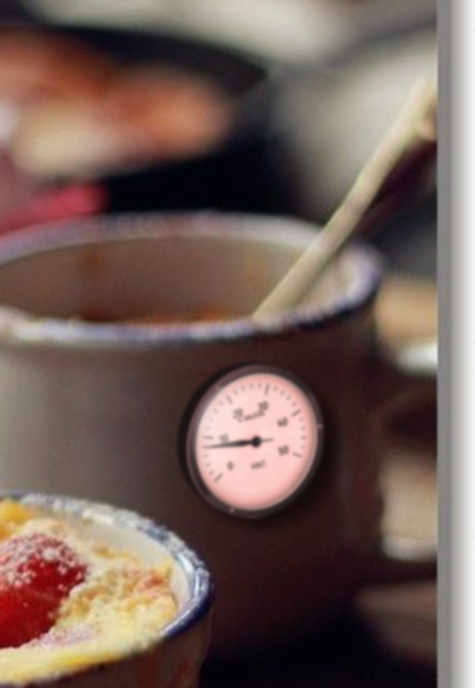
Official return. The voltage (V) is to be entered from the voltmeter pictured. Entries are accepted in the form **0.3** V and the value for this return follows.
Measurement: **8** V
